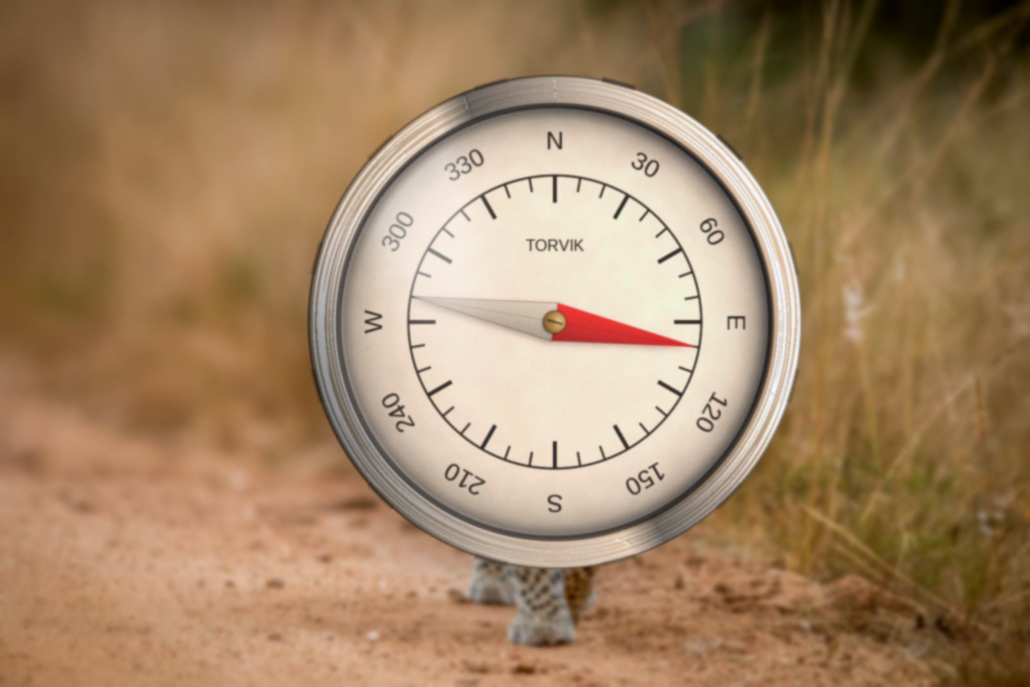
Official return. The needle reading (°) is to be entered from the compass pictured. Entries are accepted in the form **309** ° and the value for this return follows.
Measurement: **100** °
